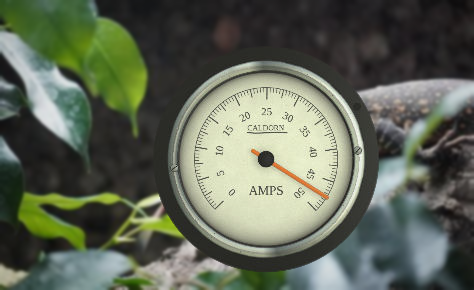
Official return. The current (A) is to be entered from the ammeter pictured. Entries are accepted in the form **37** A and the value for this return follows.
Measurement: **47.5** A
